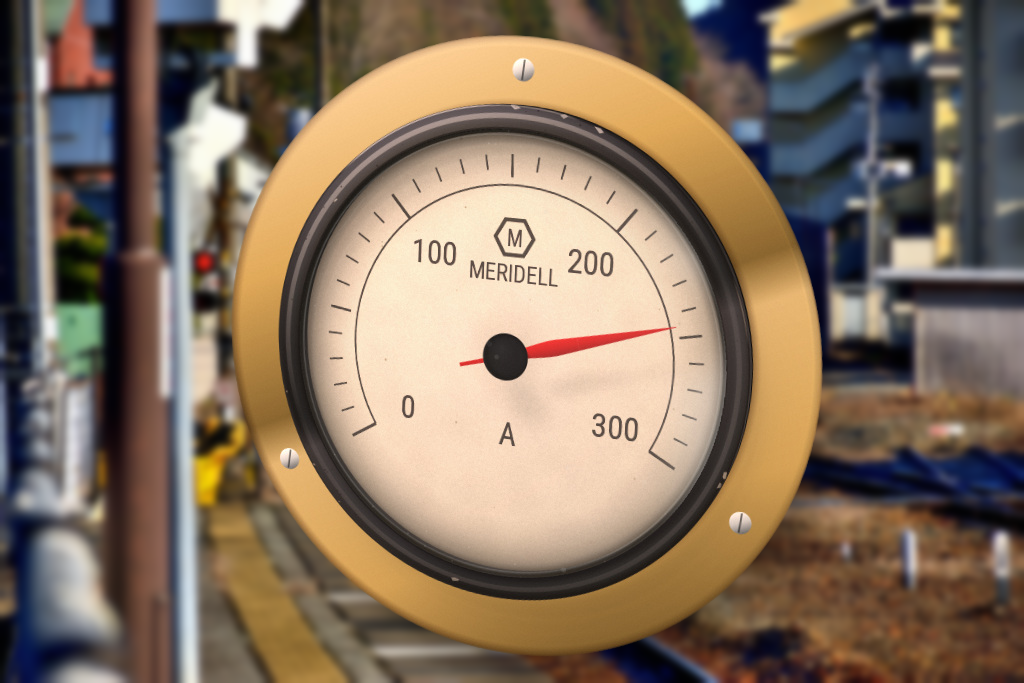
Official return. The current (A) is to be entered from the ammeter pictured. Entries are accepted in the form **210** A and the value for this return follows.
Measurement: **245** A
